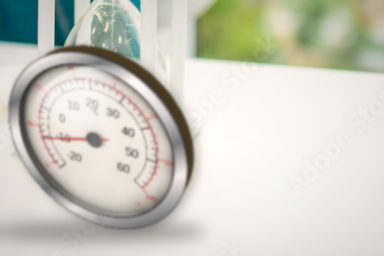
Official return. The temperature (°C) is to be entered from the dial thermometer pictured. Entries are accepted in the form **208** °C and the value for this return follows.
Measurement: **-10** °C
